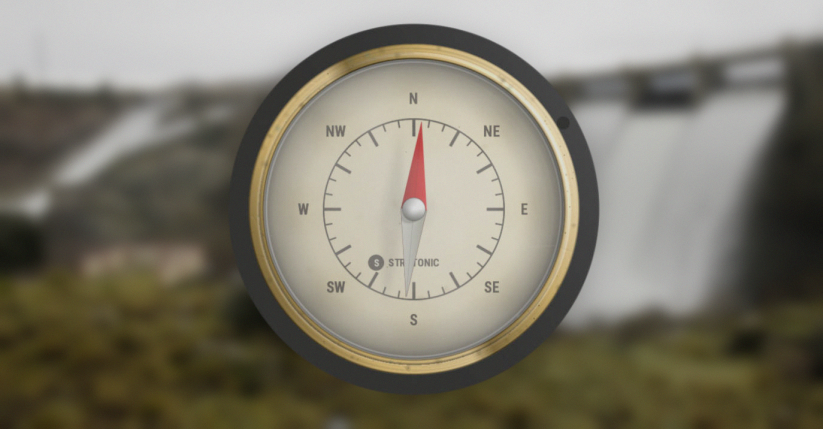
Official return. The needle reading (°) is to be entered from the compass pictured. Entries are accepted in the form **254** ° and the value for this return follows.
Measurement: **5** °
